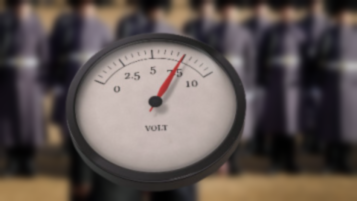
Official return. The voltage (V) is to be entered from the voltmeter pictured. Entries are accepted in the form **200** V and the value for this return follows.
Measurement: **7.5** V
